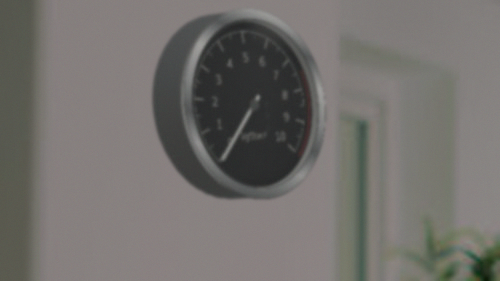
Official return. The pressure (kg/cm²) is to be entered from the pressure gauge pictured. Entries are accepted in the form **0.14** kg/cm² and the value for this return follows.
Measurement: **0** kg/cm²
